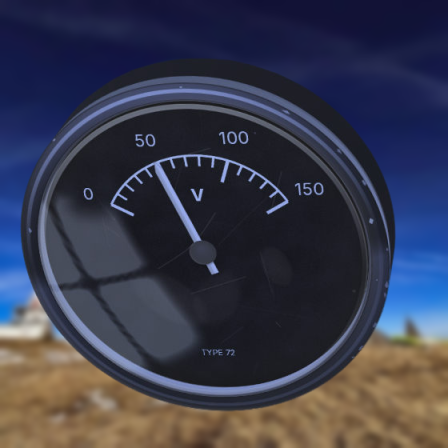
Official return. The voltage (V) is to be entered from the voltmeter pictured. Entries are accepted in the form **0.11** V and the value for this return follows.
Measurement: **50** V
